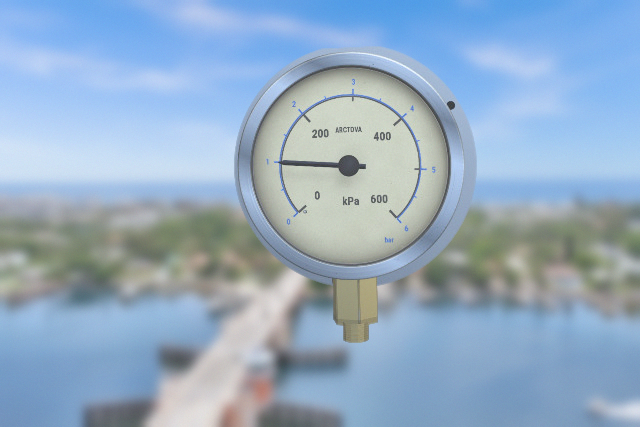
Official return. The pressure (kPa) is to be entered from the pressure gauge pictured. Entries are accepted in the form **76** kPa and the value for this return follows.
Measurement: **100** kPa
